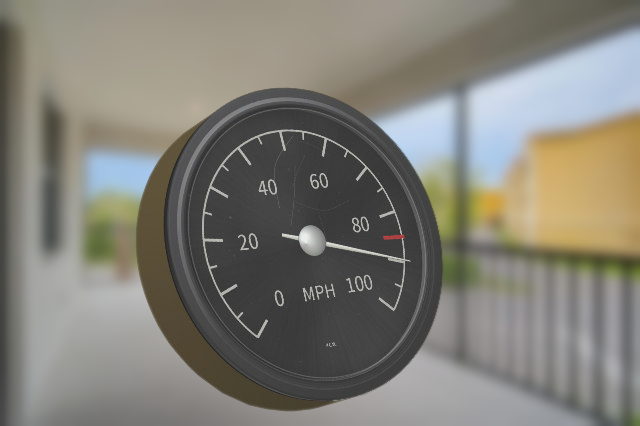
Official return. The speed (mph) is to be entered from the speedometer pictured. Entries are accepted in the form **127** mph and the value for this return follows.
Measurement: **90** mph
